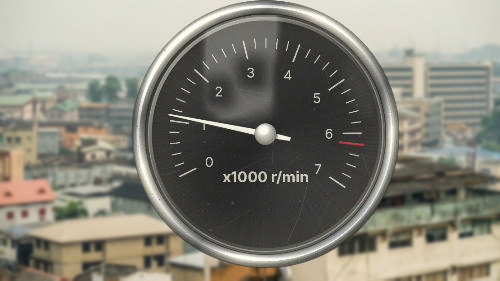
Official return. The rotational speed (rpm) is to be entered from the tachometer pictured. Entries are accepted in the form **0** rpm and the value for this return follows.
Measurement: **1100** rpm
